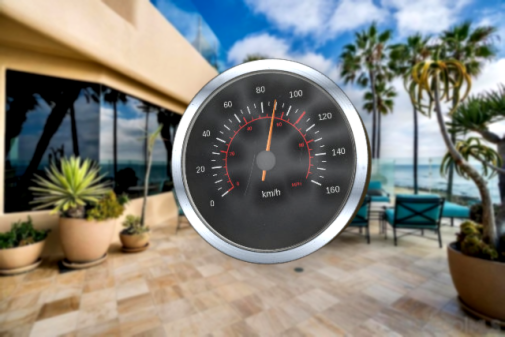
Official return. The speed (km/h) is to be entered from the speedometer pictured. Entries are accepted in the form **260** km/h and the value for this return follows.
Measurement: **90** km/h
